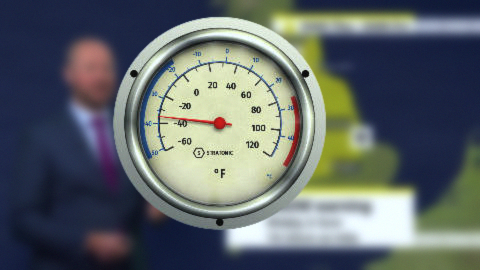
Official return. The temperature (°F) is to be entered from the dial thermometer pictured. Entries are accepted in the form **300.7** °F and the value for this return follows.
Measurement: **-35** °F
